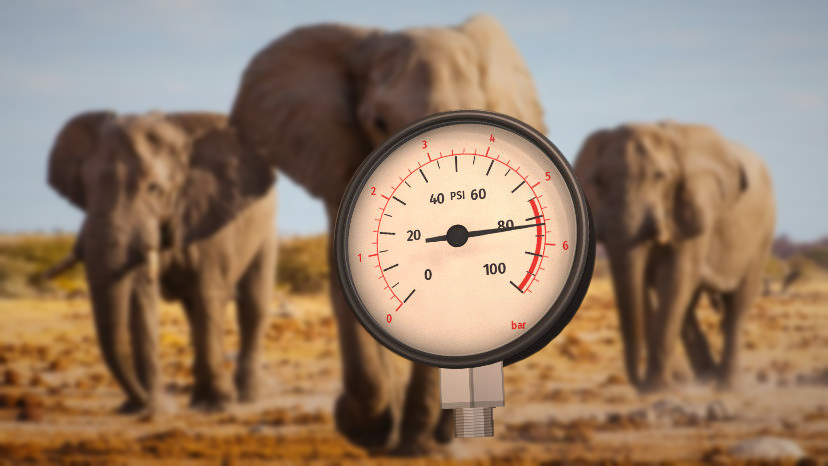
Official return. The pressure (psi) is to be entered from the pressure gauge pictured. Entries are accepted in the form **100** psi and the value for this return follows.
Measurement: **82.5** psi
